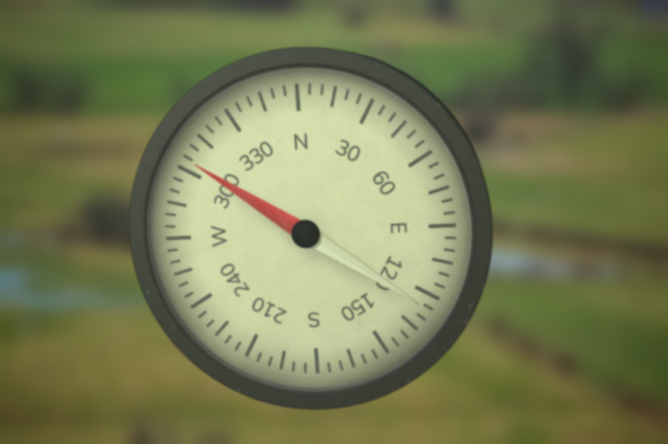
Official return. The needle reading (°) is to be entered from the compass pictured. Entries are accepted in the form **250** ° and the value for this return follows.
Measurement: **305** °
